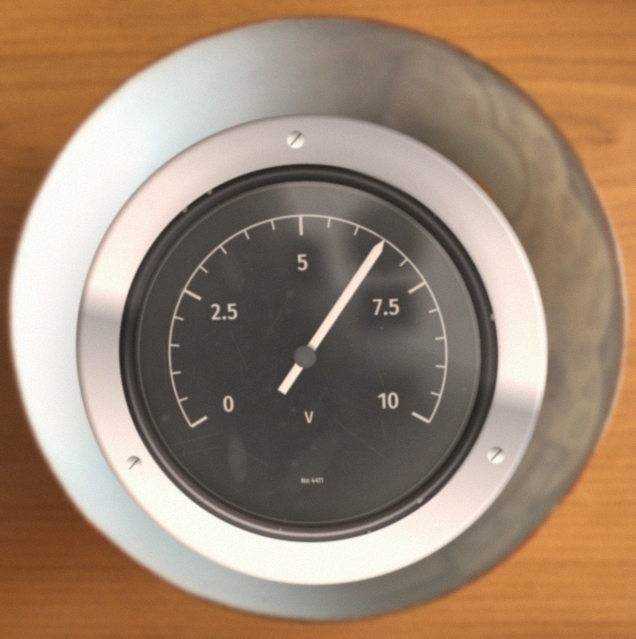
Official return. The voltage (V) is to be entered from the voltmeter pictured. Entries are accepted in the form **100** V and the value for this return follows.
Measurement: **6.5** V
